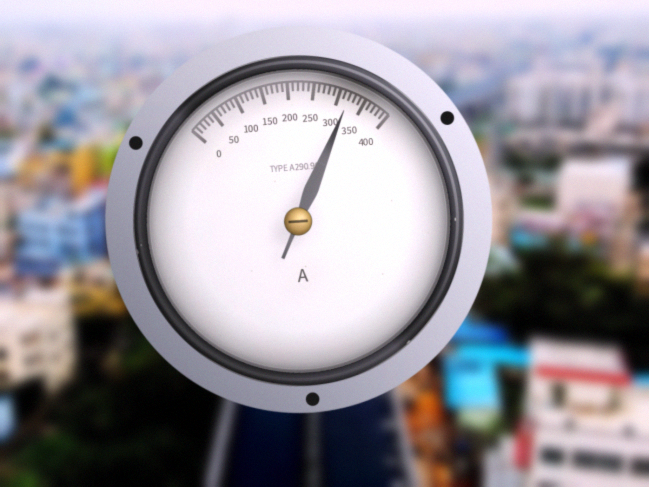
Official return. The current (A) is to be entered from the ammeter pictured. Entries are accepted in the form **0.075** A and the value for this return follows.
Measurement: **320** A
